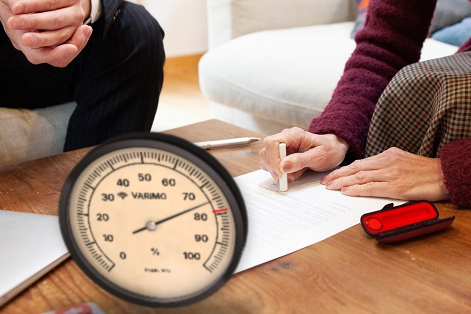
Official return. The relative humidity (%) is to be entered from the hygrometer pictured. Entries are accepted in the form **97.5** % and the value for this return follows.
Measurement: **75** %
